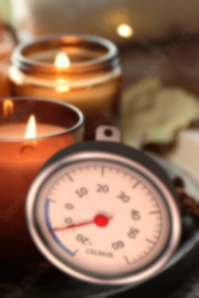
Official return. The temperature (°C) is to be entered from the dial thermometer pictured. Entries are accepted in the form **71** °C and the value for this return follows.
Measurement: **-10** °C
